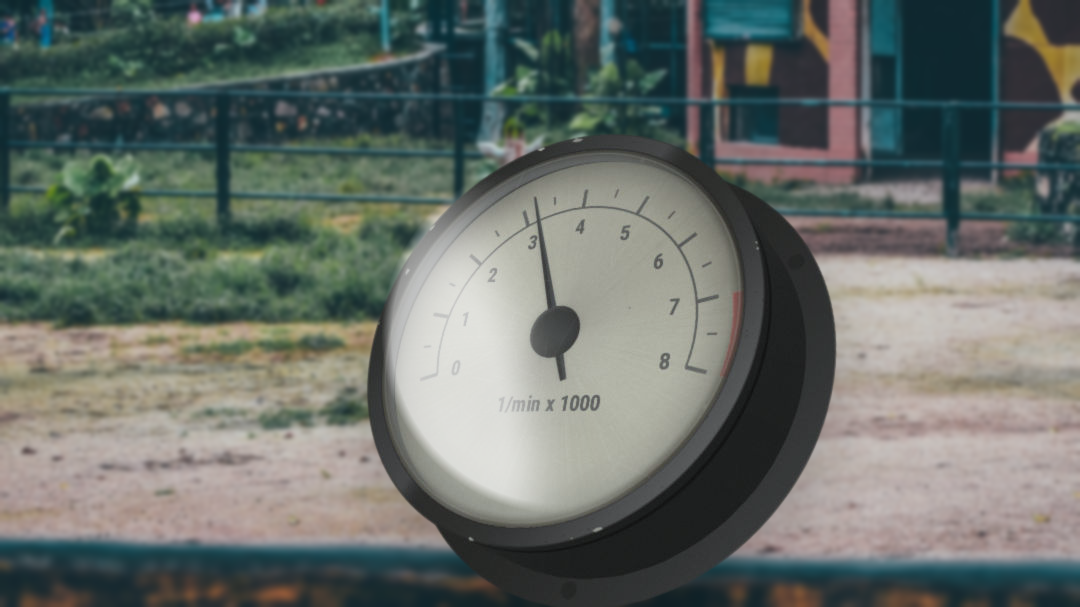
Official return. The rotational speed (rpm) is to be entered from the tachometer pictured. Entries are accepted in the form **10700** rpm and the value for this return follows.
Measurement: **3250** rpm
